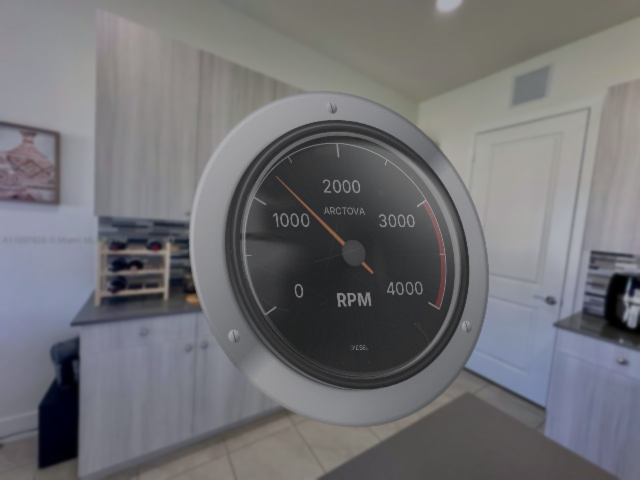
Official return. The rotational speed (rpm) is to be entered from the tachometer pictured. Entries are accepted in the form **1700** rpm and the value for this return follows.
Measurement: **1250** rpm
